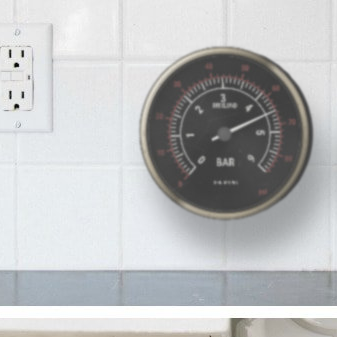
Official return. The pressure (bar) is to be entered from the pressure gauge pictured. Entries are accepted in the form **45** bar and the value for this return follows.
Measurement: **4.5** bar
